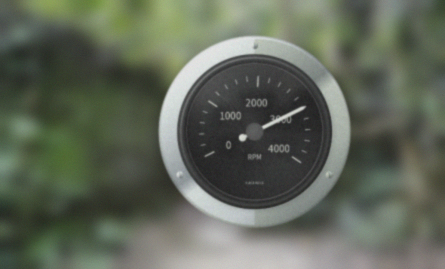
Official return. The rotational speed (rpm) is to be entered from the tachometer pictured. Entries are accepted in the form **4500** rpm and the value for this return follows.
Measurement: **3000** rpm
